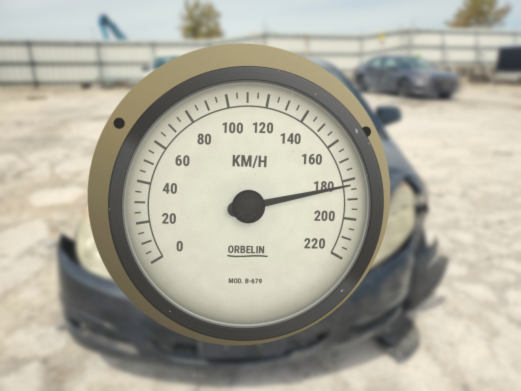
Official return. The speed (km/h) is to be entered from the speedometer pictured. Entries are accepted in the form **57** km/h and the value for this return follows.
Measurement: **182.5** km/h
